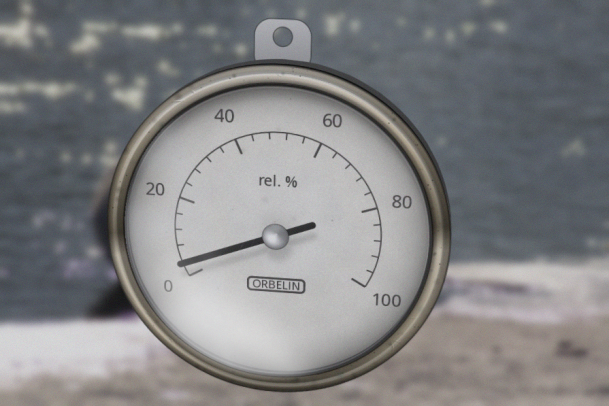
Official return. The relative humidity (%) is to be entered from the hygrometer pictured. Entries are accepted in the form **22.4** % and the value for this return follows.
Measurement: **4** %
